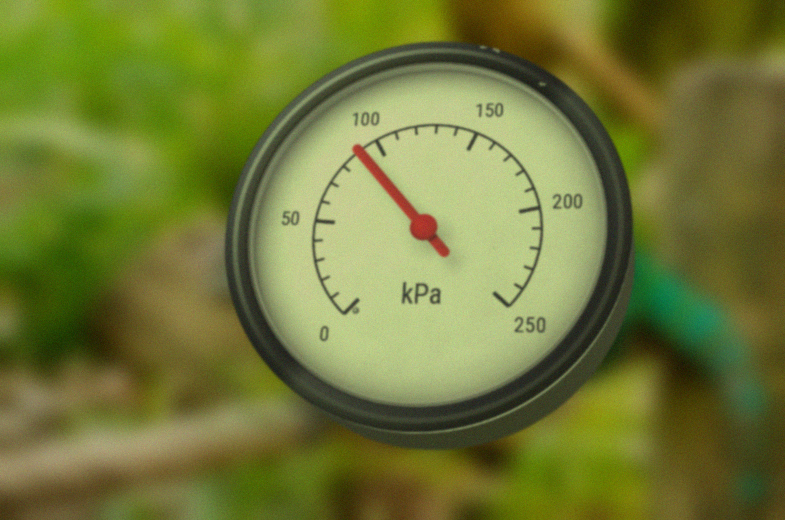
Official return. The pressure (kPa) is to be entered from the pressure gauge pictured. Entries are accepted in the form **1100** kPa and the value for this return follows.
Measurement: **90** kPa
